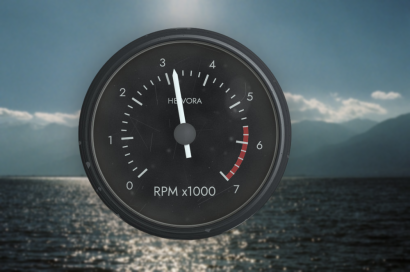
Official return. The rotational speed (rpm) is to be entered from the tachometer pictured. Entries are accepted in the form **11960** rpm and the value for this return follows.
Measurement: **3200** rpm
